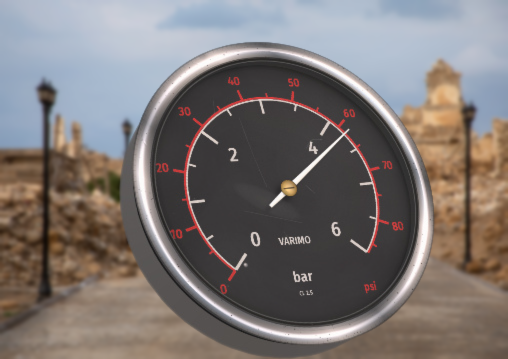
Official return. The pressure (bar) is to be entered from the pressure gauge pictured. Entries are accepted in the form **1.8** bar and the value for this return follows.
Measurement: **4.25** bar
